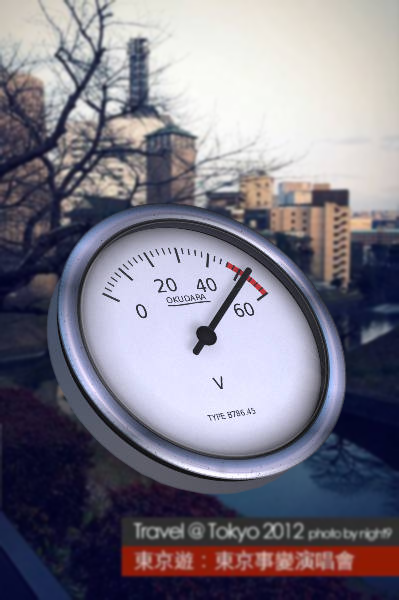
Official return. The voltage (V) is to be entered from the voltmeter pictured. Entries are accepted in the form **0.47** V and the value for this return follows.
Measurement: **52** V
